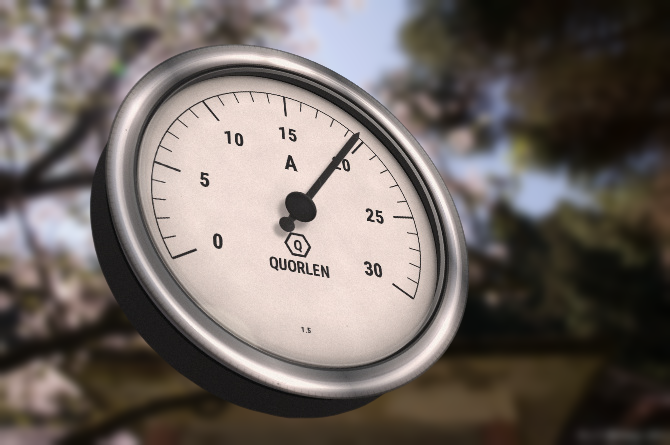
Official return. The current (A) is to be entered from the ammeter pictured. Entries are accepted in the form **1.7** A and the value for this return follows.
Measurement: **19.5** A
